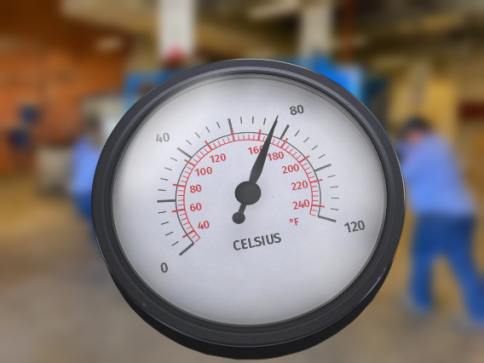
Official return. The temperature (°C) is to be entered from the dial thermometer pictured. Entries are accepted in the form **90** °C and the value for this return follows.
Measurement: **76** °C
